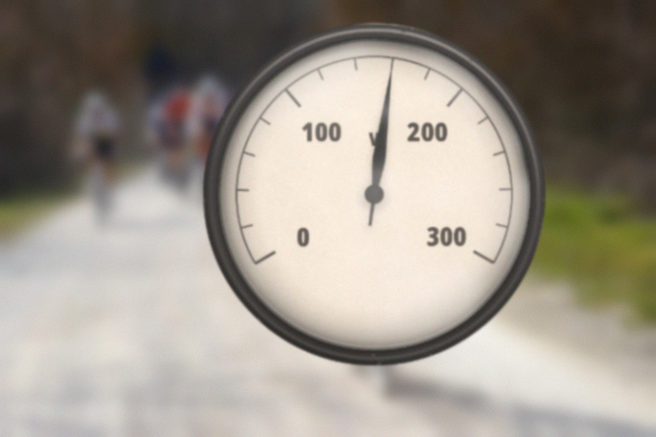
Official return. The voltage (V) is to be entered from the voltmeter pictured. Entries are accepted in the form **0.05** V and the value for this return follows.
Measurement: **160** V
